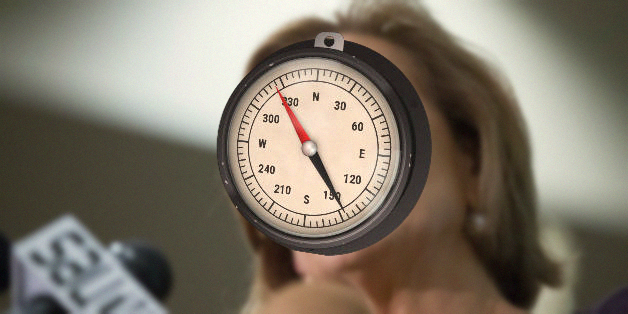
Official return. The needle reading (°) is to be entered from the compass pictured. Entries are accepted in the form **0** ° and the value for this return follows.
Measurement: **325** °
